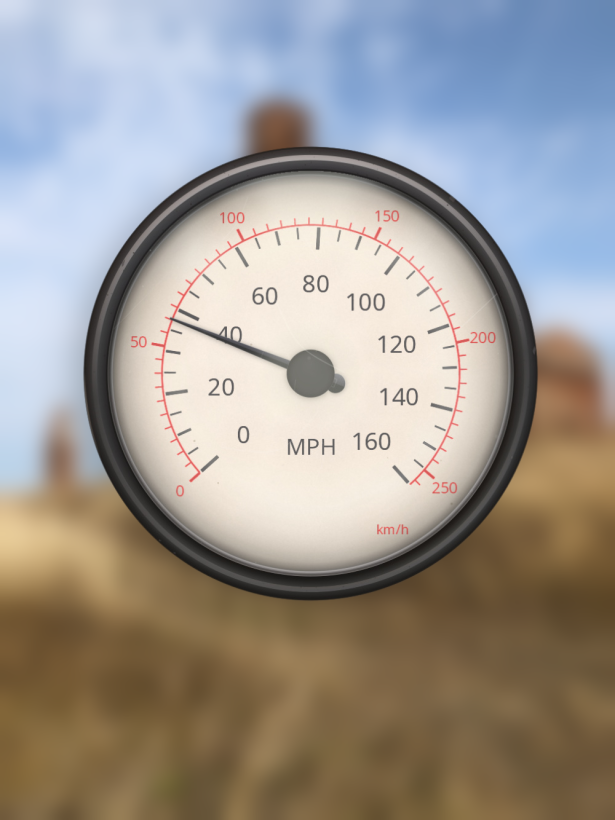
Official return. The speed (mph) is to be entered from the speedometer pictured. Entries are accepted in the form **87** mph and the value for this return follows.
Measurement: **37.5** mph
